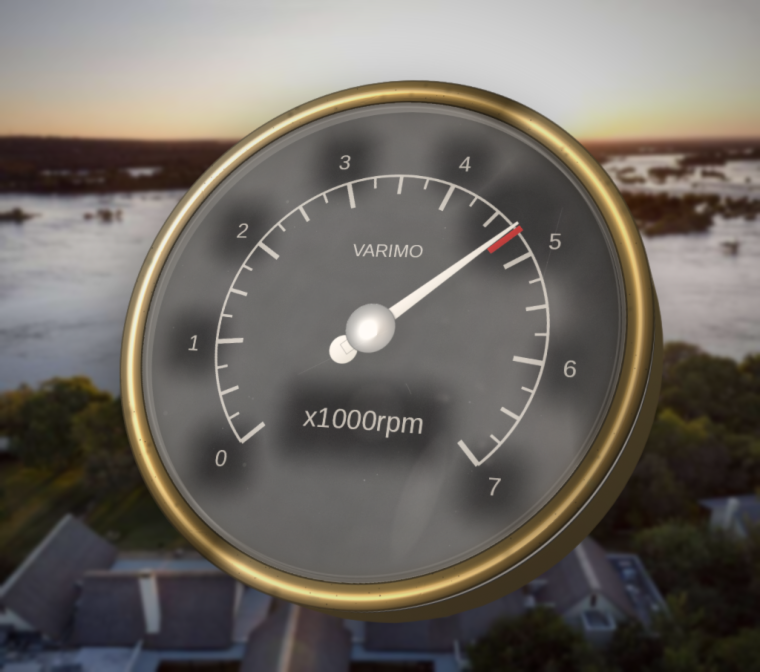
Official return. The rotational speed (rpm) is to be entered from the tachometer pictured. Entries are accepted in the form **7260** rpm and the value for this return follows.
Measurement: **4750** rpm
